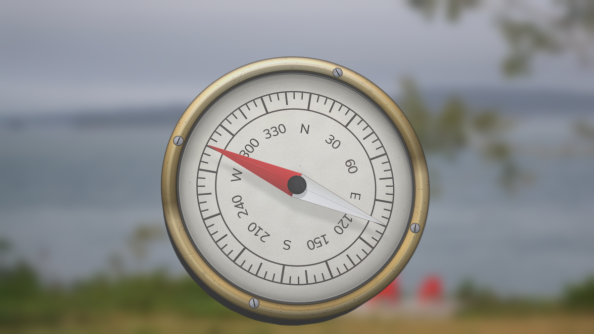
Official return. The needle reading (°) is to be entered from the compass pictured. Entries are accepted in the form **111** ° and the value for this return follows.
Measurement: **285** °
